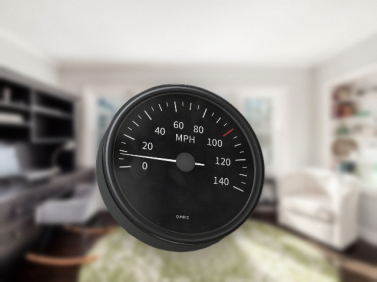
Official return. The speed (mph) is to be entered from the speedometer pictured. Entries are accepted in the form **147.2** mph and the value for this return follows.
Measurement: **7.5** mph
